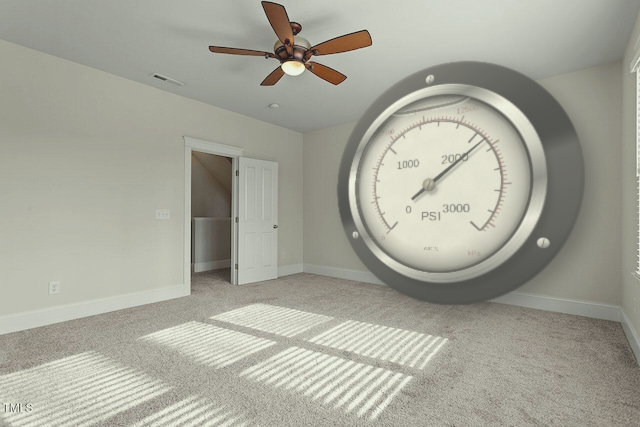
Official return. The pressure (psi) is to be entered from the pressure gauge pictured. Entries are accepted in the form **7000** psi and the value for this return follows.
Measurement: **2100** psi
